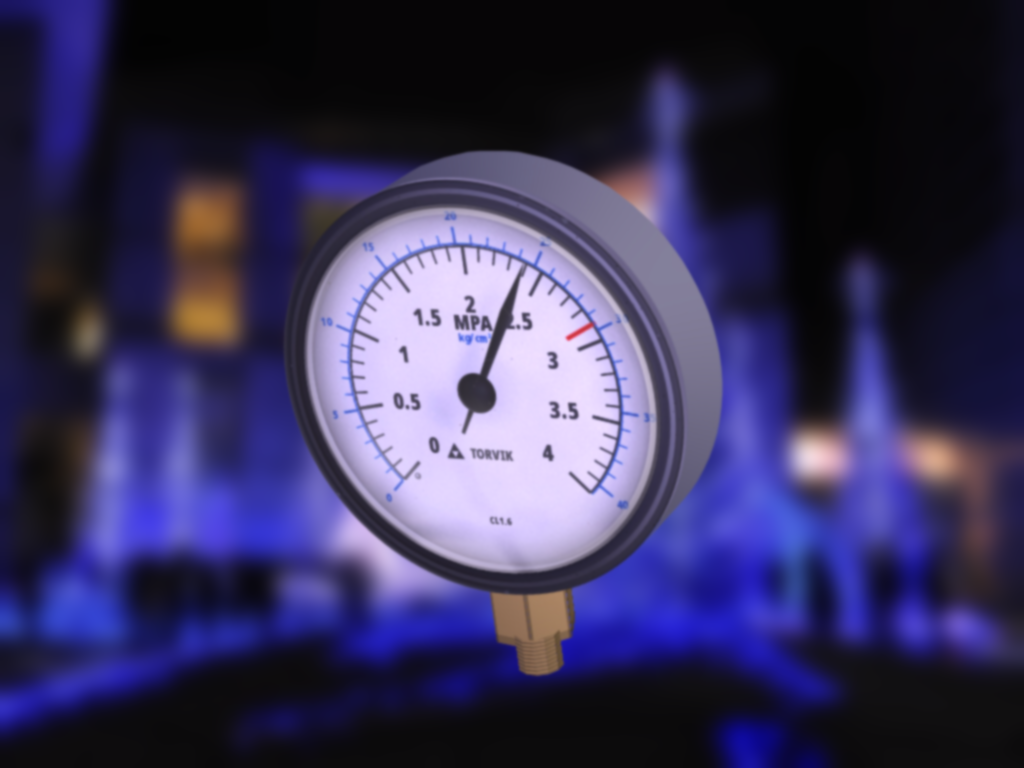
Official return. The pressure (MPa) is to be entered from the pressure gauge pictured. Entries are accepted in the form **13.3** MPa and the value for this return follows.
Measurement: **2.4** MPa
